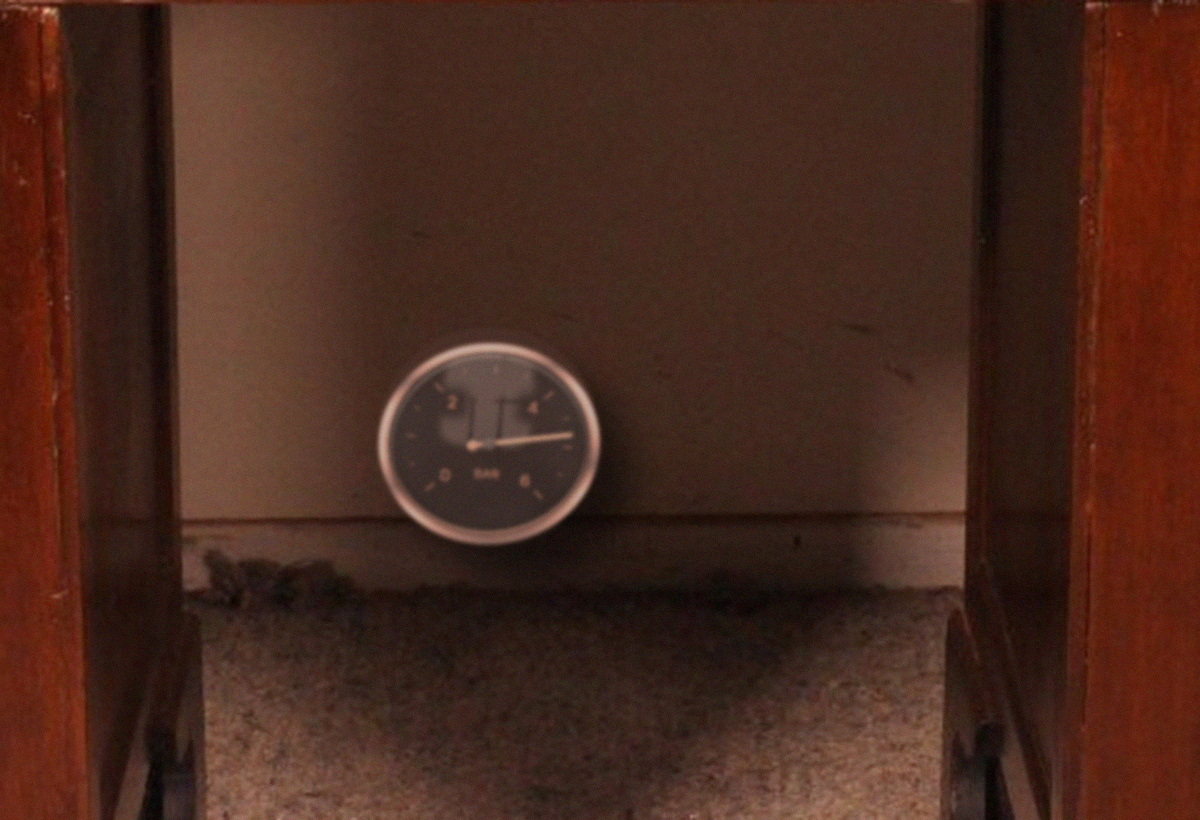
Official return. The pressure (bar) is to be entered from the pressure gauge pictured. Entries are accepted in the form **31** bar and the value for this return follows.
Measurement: **4.75** bar
